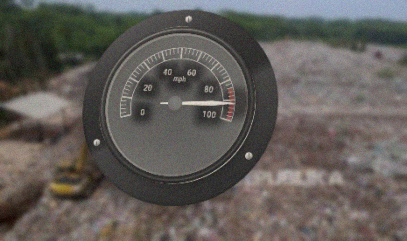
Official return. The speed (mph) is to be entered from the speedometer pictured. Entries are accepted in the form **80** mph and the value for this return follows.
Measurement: **92** mph
